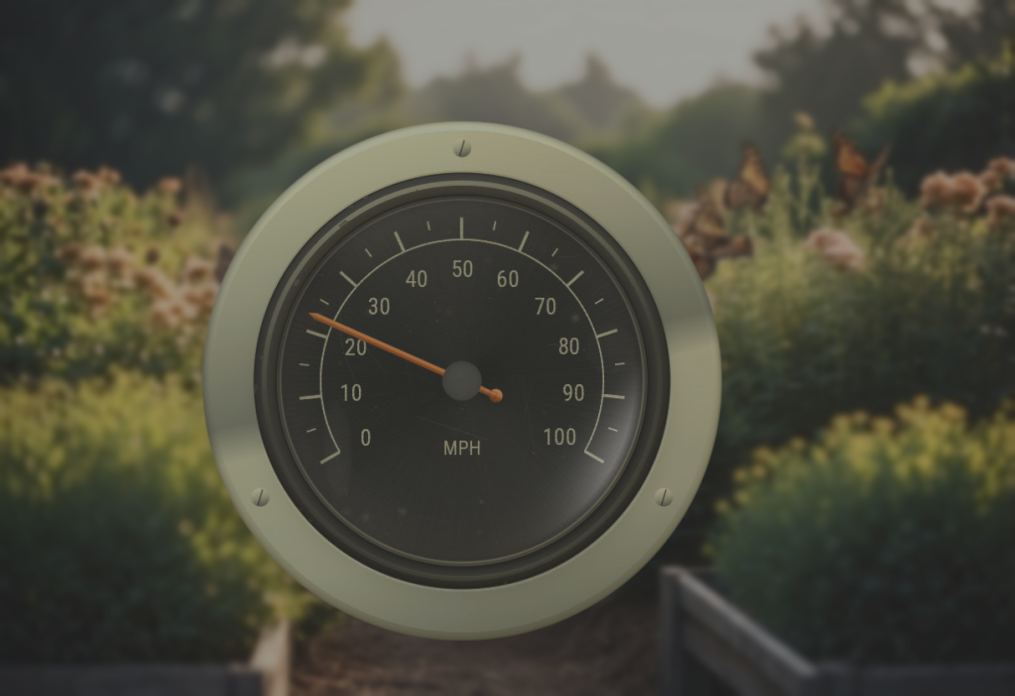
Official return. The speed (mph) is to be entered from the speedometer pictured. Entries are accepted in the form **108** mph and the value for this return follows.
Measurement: **22.5** mph
